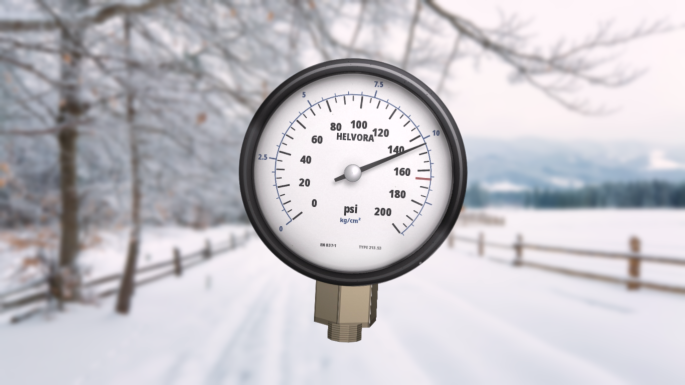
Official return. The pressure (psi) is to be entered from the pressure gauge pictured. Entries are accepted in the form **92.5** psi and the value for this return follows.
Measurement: **145** psi
